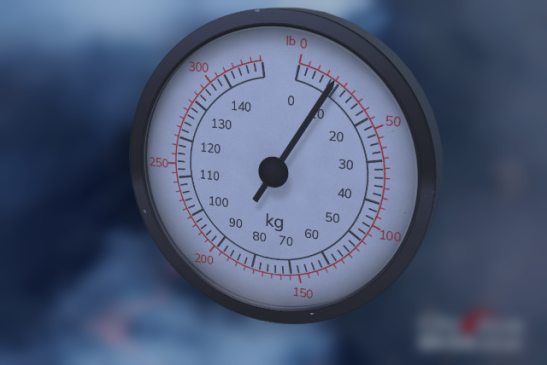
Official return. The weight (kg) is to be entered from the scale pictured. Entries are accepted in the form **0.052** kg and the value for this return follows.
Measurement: **9** kg
